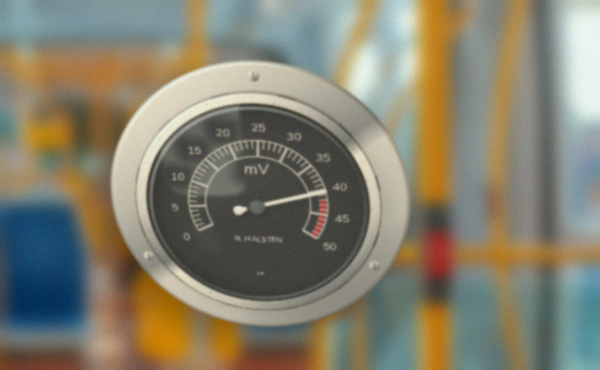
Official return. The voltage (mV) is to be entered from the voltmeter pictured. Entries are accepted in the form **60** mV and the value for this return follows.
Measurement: **40** mV
